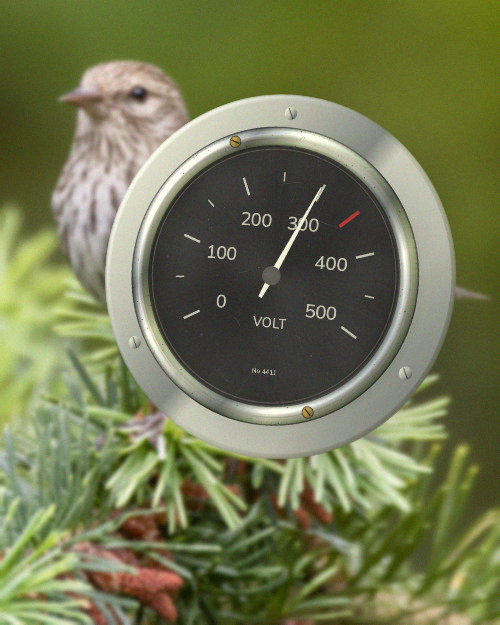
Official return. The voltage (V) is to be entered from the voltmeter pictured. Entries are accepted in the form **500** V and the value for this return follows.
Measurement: **300** V
